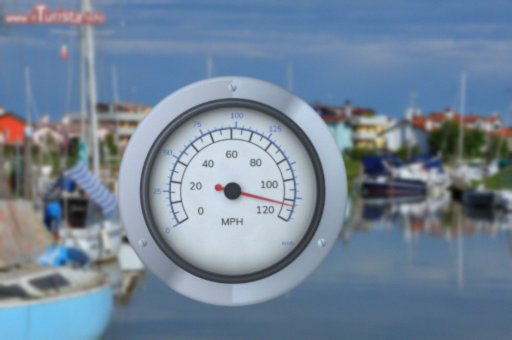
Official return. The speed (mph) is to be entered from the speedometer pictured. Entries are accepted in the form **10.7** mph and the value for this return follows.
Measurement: **112.5** mph
